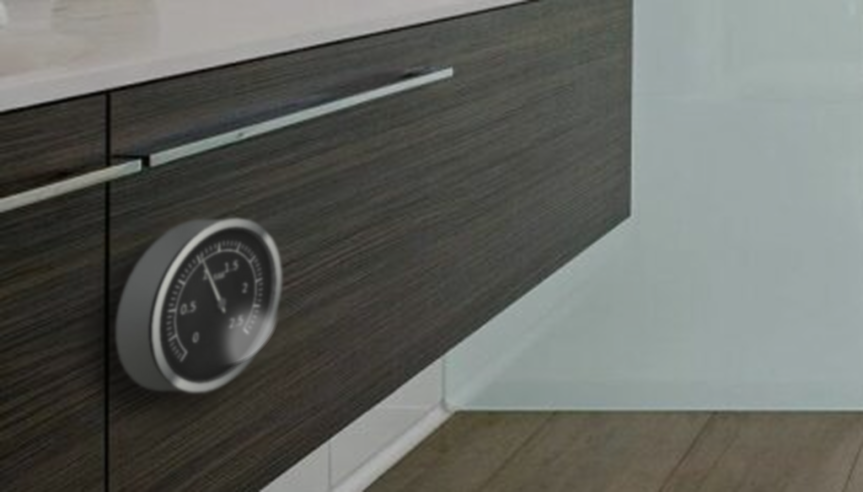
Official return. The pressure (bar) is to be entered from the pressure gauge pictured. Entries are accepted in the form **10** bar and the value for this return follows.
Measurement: **1** bar
